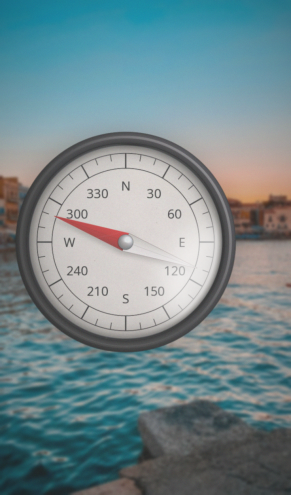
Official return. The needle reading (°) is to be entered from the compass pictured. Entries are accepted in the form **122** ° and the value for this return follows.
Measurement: **290** °
